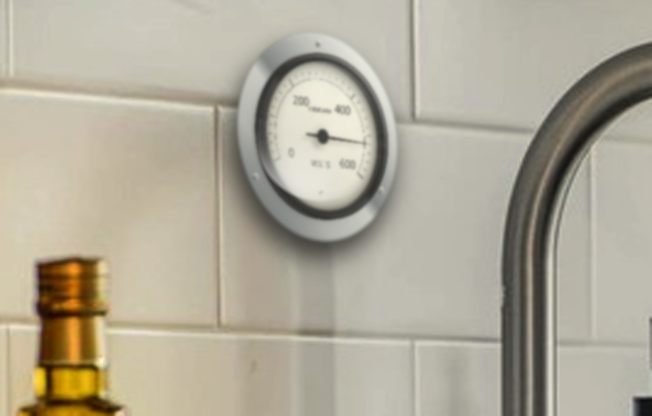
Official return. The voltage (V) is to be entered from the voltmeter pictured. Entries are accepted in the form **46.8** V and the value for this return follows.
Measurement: **520** V
